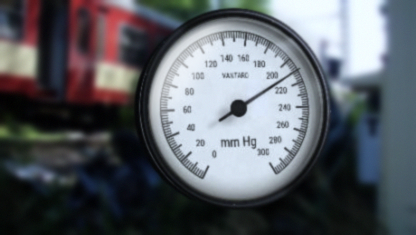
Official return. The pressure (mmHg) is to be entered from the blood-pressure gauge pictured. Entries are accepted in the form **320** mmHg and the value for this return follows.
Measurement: **210** mmHg
